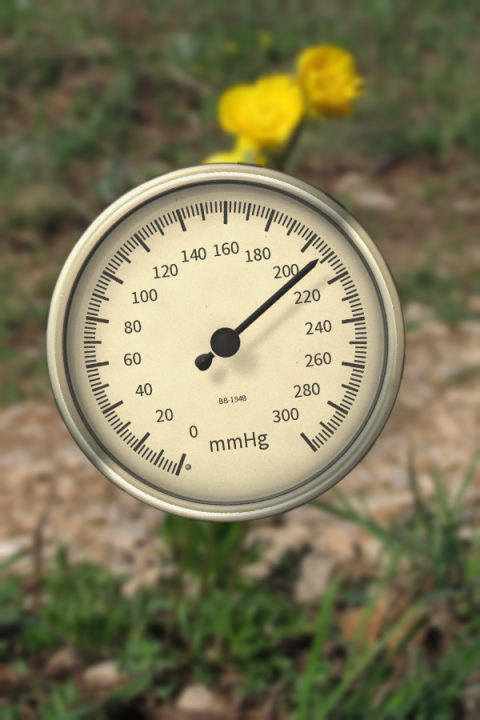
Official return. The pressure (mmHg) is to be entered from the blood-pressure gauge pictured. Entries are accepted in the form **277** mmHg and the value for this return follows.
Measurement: **208** mmHg
